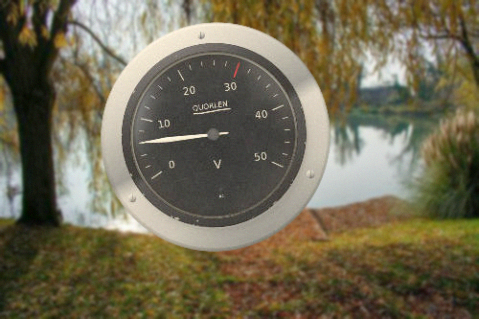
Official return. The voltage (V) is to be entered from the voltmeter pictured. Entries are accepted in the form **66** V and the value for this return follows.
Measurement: **6** V
